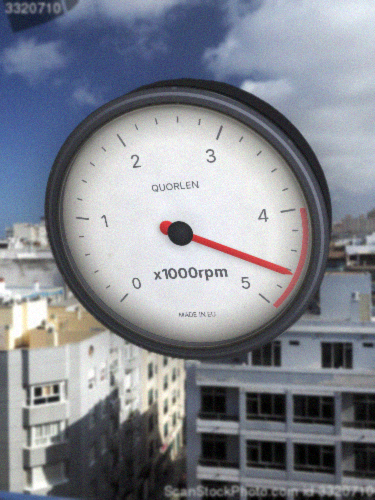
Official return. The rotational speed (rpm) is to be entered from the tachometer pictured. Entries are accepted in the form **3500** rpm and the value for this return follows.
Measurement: **4600** rpm
